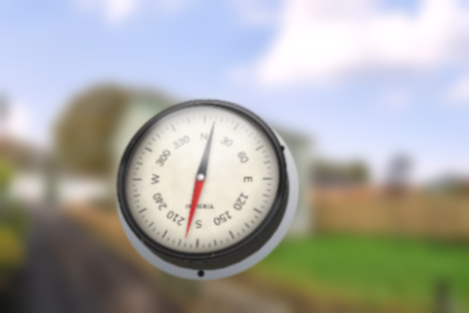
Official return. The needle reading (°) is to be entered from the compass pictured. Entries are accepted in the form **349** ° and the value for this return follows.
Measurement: **190** °
